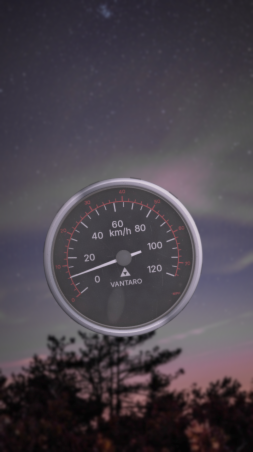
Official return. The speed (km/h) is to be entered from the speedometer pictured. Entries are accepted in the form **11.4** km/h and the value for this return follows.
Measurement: **10** km/h
